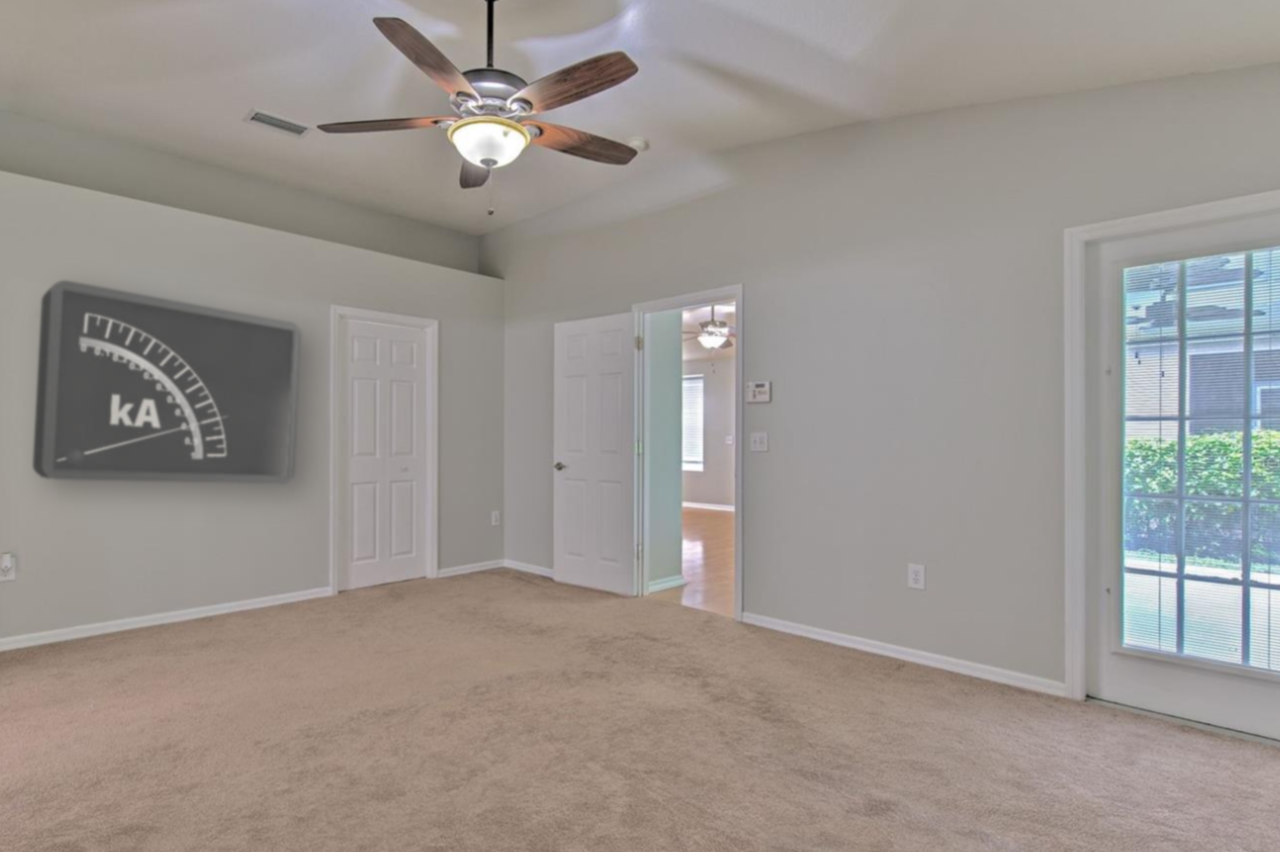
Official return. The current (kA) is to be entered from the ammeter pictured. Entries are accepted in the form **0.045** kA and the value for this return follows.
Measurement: **0.8** kA
